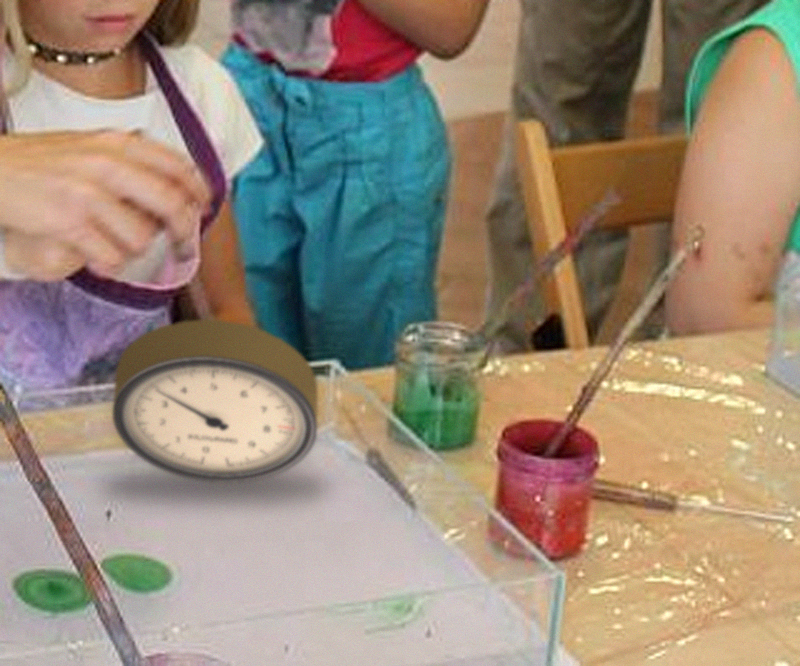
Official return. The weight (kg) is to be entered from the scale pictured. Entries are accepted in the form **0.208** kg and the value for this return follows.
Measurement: **3.5** kg
